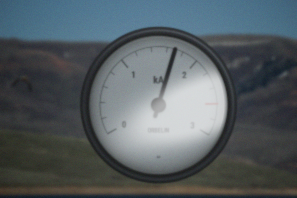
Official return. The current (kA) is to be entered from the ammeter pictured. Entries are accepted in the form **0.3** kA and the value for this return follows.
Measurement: **1.7** kA
